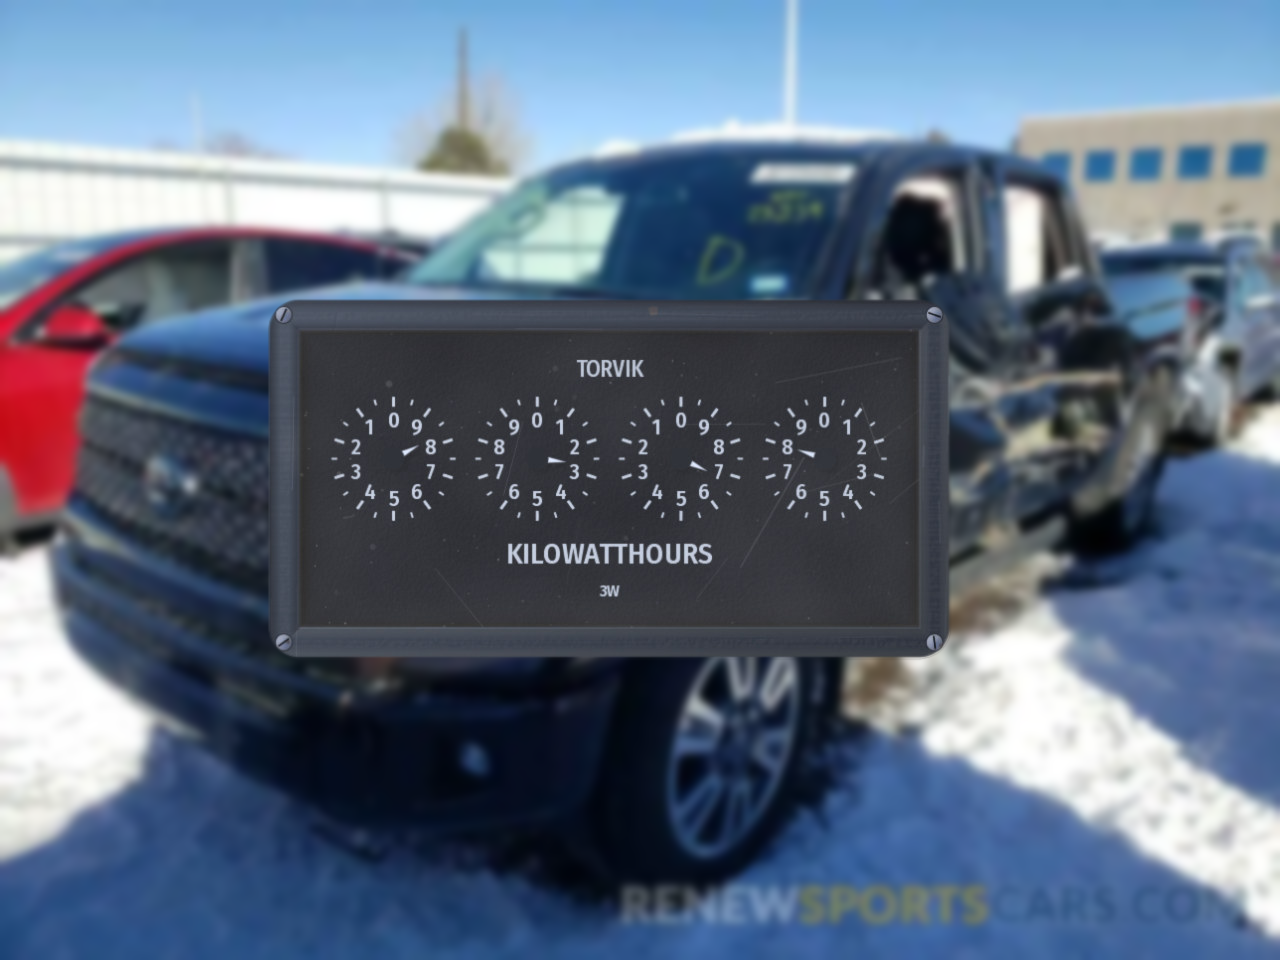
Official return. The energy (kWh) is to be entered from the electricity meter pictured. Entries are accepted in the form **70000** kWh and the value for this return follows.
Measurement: **8268** kWh
